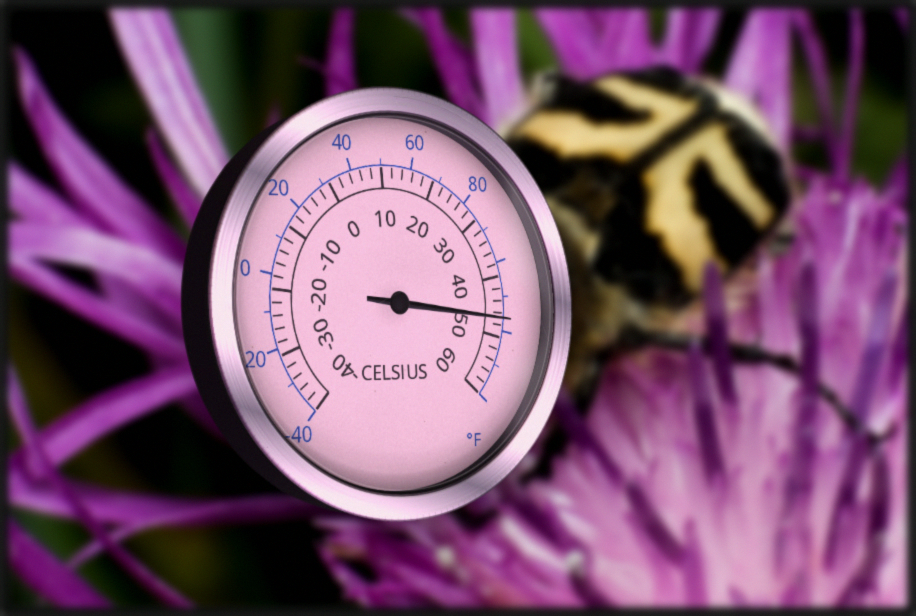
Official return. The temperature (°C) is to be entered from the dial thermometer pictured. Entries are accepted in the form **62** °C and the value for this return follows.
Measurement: **47** °C
